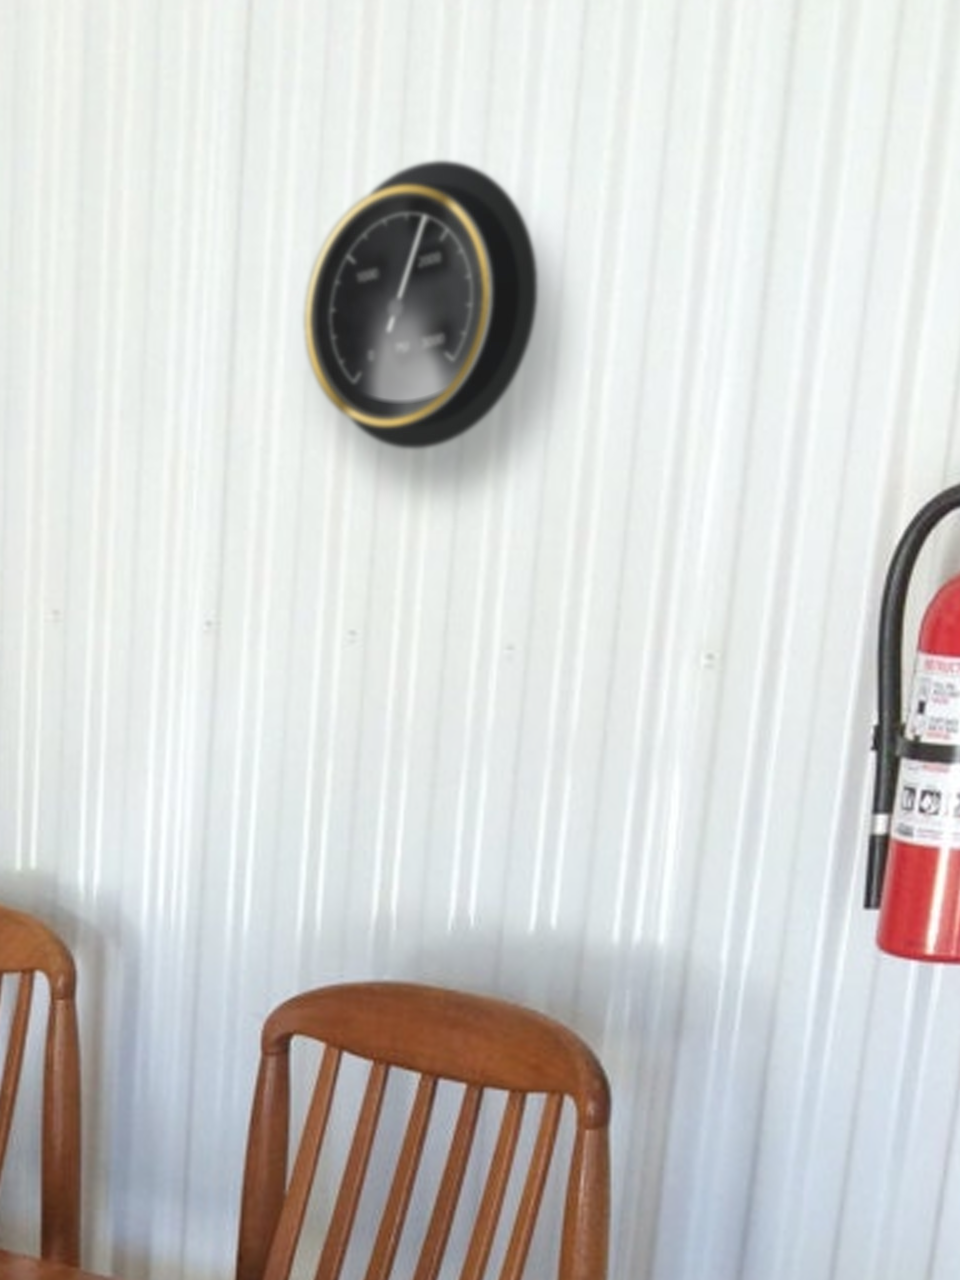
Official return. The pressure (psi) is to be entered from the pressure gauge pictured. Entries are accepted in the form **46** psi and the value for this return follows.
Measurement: **1800** psi
